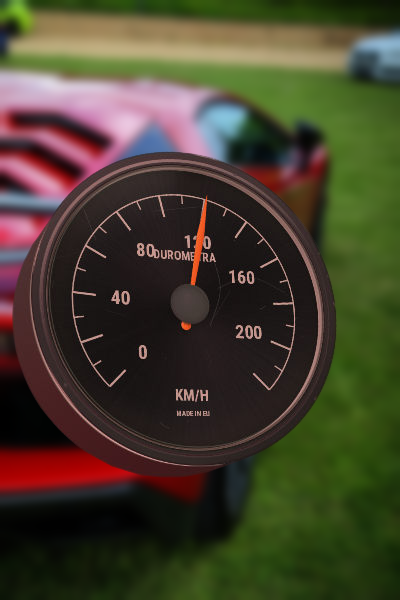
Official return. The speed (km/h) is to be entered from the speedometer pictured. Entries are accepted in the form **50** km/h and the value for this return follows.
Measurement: **120** km/h
